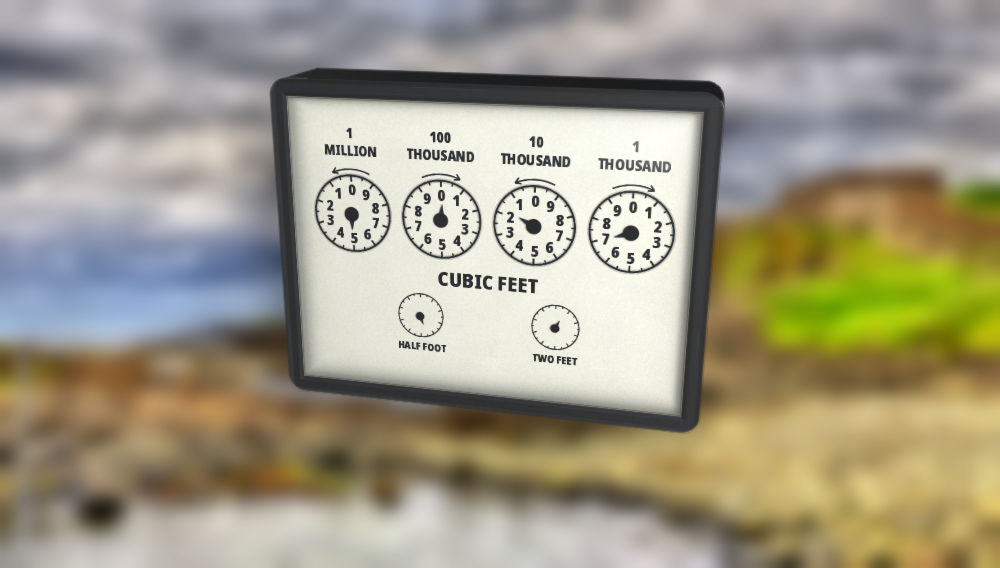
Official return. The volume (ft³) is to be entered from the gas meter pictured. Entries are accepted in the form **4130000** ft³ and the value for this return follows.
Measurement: **501700** ft³
